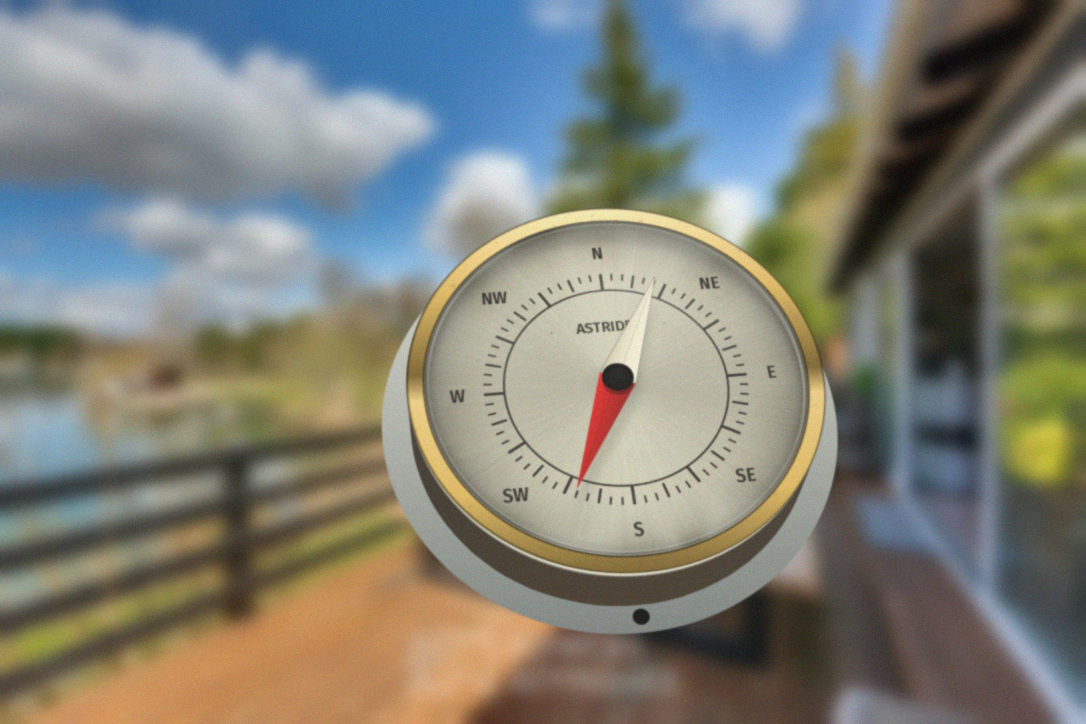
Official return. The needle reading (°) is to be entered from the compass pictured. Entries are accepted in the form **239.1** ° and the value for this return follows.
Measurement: **205** °
